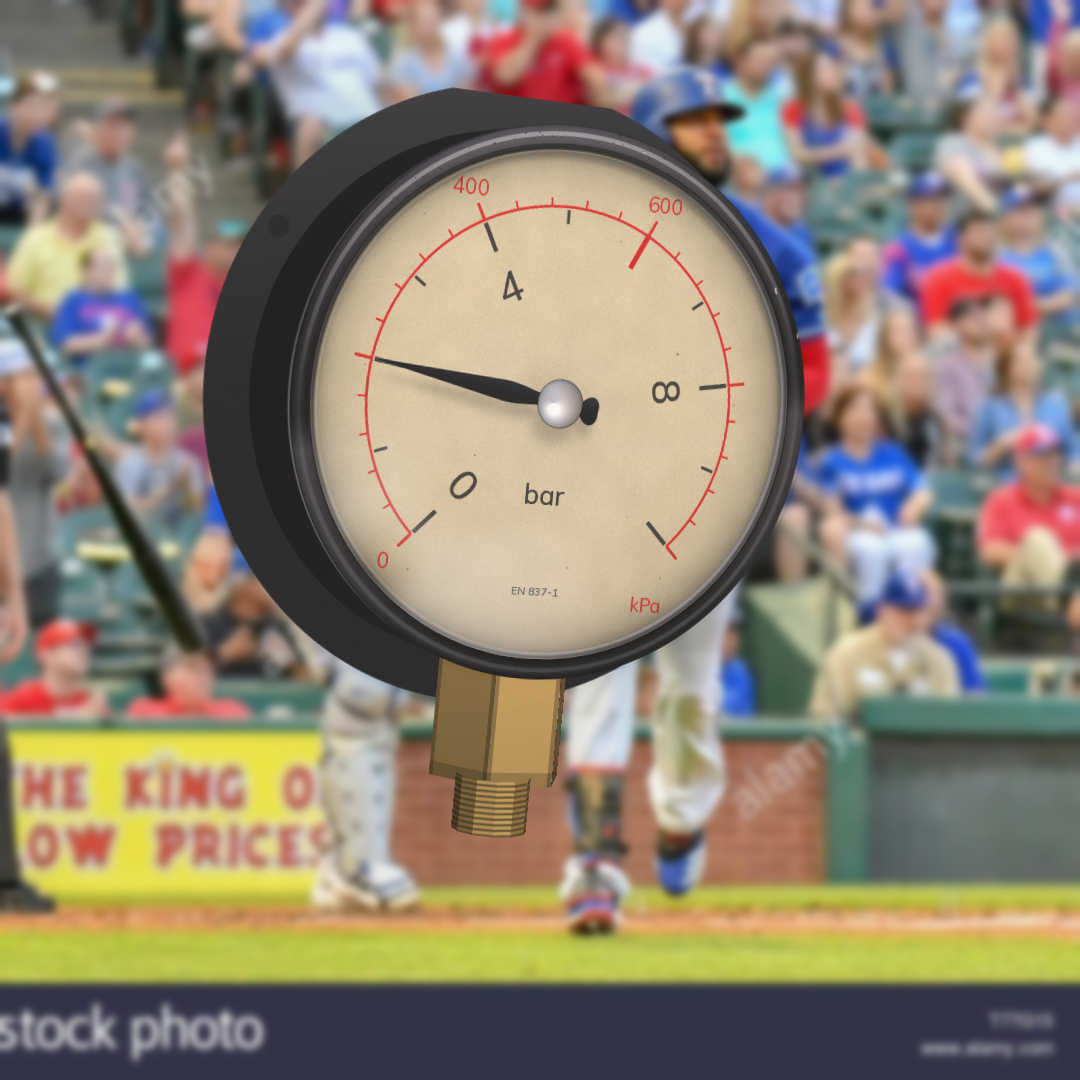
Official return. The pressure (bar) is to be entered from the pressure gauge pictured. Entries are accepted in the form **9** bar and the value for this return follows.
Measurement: **2** bar
